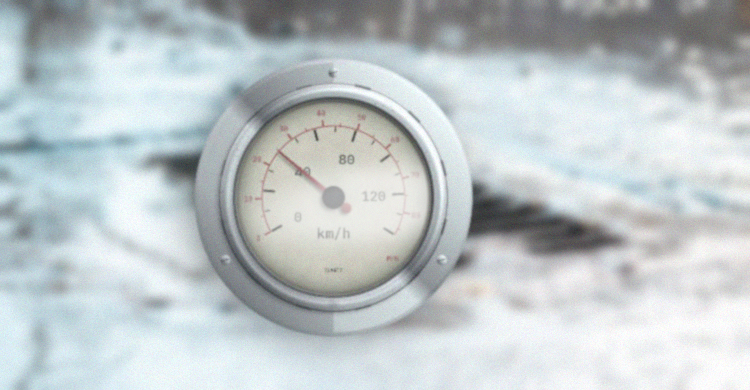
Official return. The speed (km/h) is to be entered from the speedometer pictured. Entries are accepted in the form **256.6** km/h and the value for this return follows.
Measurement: **40** km/h
